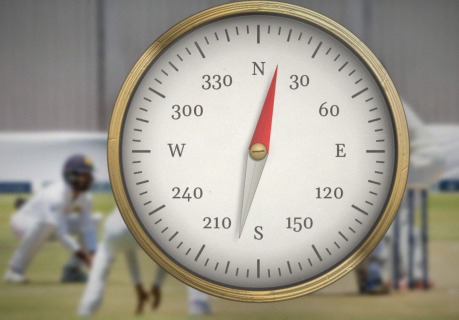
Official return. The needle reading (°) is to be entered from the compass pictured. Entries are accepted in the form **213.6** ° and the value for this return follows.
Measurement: **12.5** °
